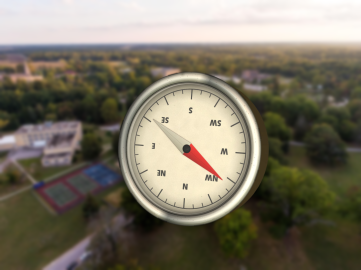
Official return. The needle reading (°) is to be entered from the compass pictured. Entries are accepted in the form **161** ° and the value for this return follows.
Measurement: **305** °
